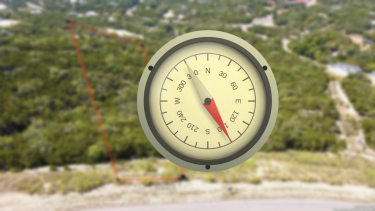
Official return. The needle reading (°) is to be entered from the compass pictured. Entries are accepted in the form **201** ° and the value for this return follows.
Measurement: **150** °
